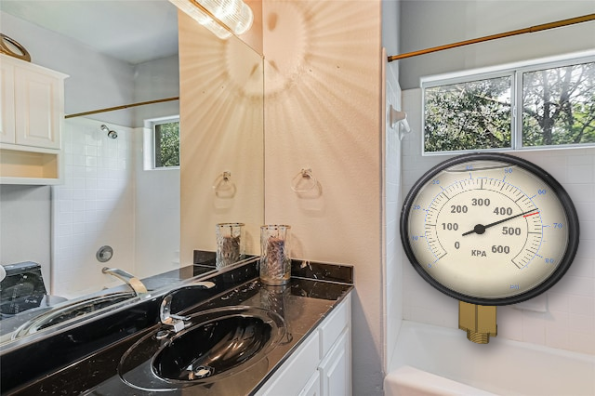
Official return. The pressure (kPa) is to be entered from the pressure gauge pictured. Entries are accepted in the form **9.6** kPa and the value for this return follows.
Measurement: **440** kPa
